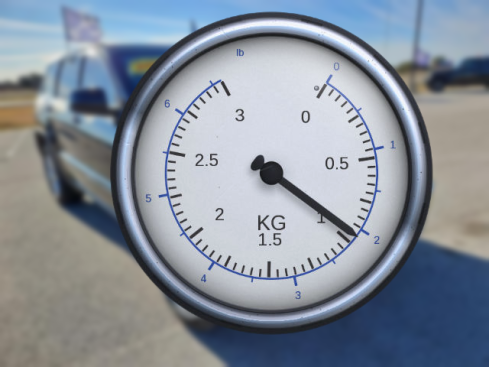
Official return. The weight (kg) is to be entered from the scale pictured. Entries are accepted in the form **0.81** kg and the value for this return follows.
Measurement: **0.95** kg
